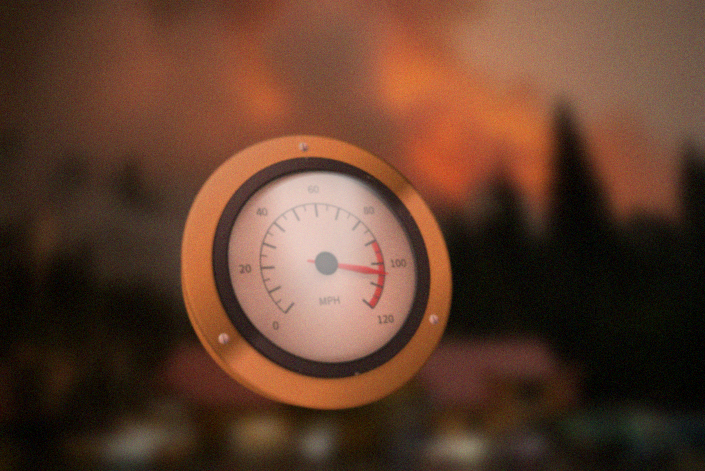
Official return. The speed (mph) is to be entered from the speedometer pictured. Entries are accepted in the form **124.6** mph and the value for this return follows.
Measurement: **105** mph
